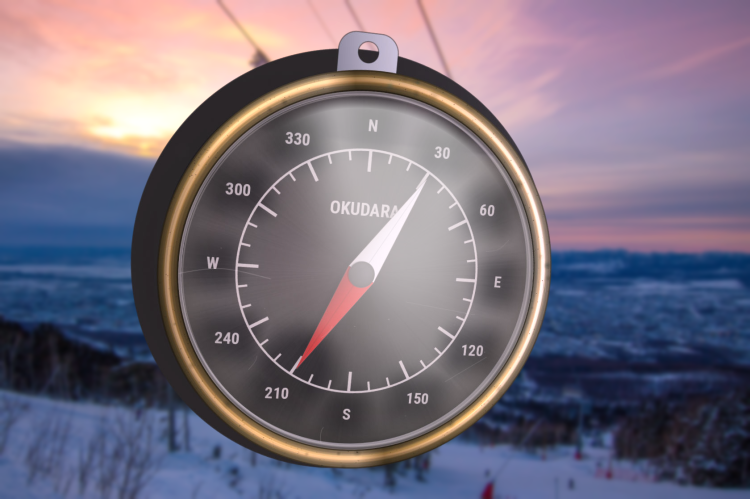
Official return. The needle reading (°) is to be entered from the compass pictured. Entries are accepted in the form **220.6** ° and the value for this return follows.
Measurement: **210** °
